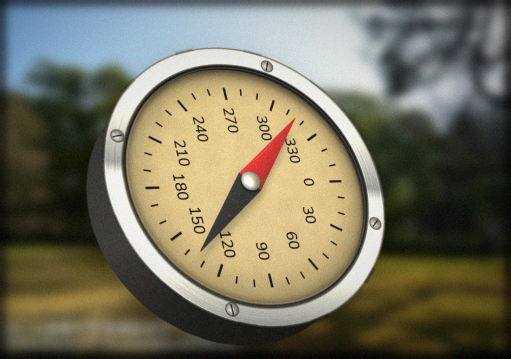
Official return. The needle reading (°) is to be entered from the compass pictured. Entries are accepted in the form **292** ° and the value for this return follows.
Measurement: **315** °
